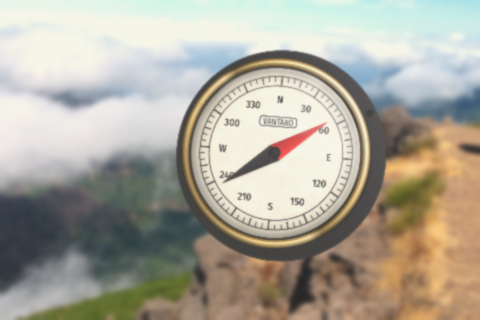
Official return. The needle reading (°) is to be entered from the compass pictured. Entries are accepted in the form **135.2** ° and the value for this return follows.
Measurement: **55** °
